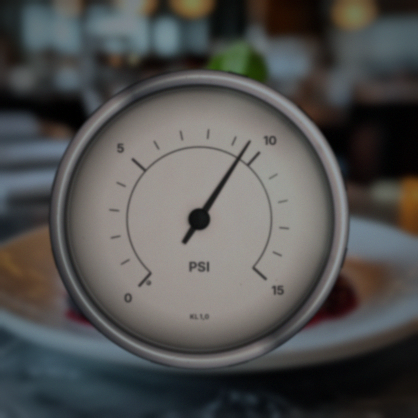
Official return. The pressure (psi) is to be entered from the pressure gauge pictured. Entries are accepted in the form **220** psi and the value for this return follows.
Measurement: **9.5** psi
